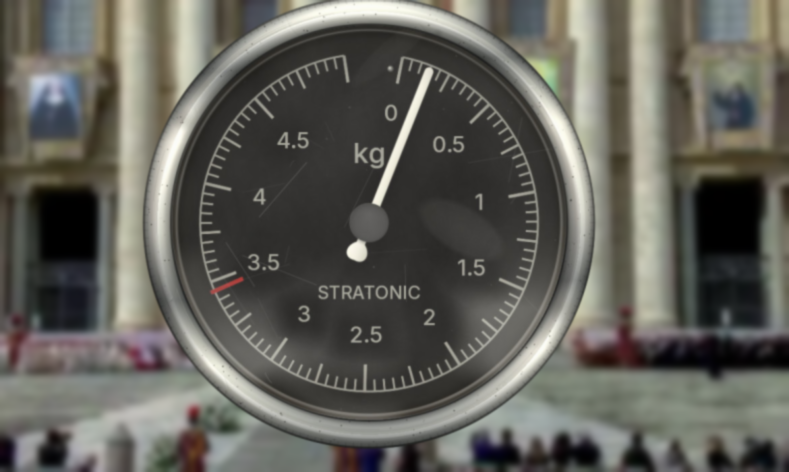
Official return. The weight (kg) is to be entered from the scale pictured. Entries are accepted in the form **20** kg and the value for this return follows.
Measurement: **0.15** kg
